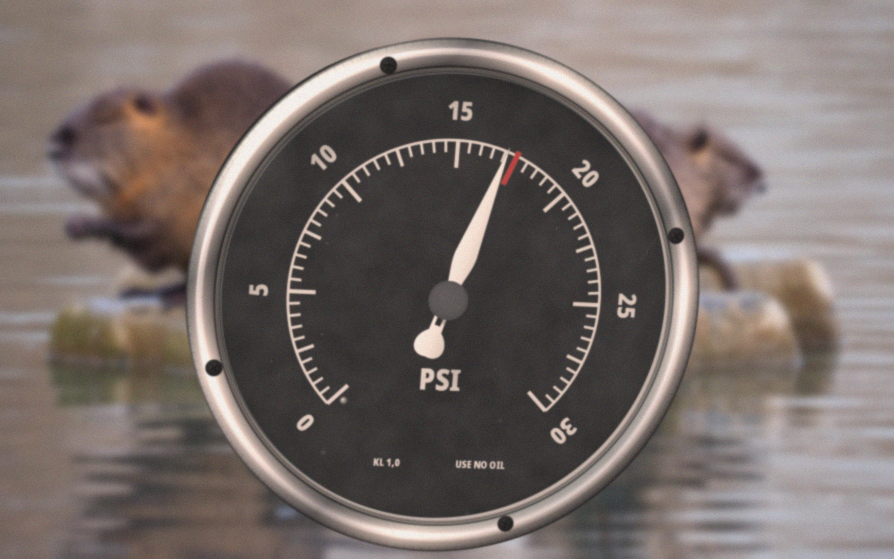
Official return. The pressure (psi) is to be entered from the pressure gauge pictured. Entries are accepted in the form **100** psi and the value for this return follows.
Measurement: **17** psi
